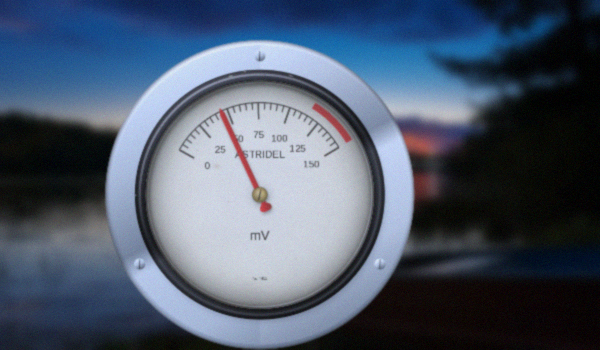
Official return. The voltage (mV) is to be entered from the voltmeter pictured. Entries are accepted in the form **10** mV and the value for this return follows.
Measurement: **45** mV
